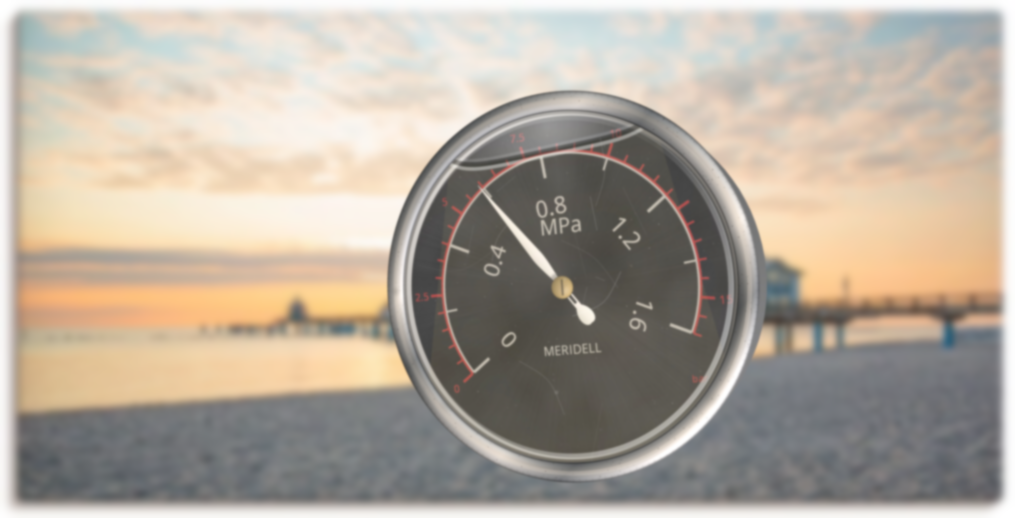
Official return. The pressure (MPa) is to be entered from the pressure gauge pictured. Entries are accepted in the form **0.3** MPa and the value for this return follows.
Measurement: **0.6** MPa
